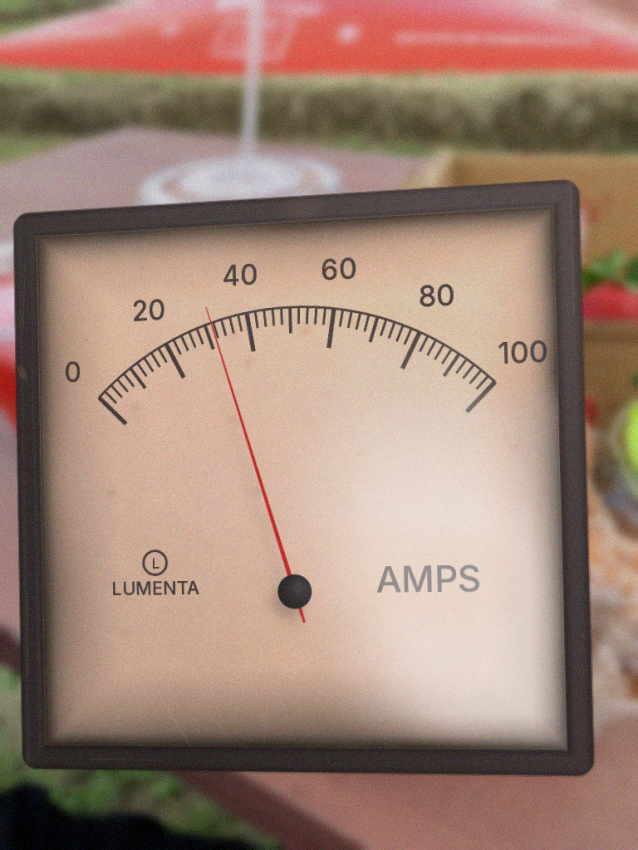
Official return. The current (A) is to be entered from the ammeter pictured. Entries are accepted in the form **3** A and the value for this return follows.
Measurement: **32** A
